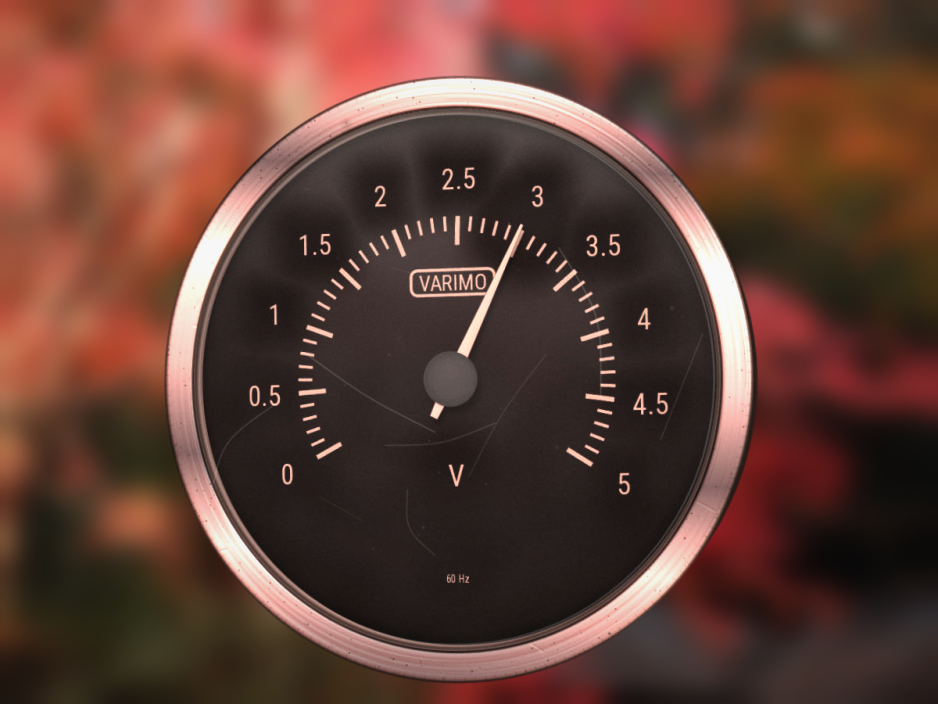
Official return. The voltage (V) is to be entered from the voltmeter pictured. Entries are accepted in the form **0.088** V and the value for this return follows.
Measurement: **3** V
